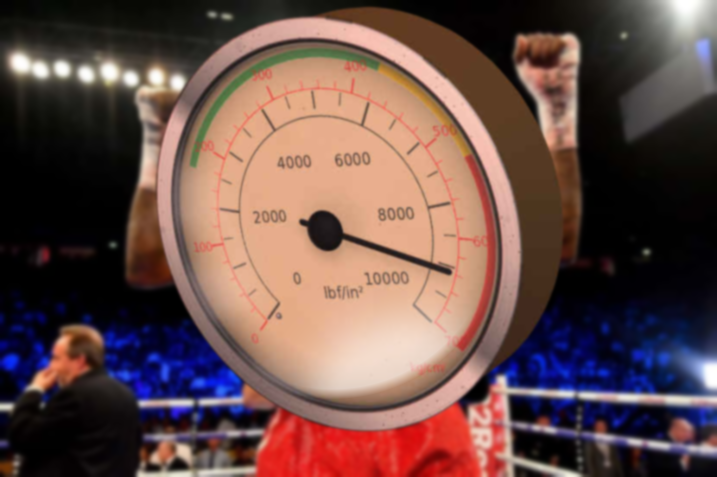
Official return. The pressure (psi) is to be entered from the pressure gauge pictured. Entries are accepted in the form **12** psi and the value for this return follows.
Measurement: **9000** psi
